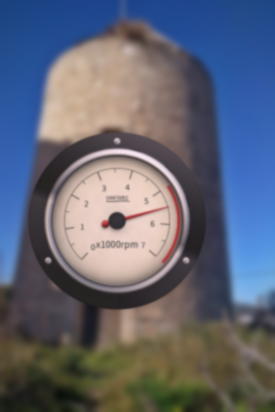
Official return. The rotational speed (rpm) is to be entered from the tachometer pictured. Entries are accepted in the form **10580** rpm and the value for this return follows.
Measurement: **5500** rpm
